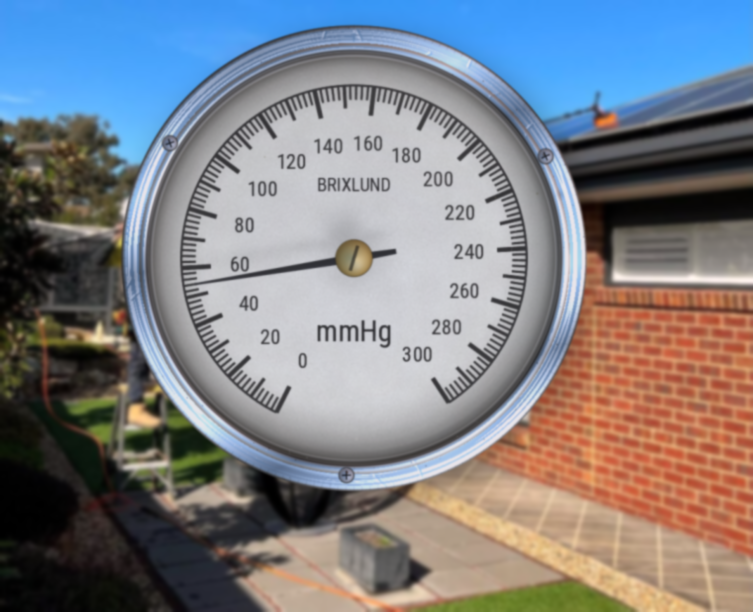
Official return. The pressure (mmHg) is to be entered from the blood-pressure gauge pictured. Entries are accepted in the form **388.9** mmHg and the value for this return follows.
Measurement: **54** mmHg
